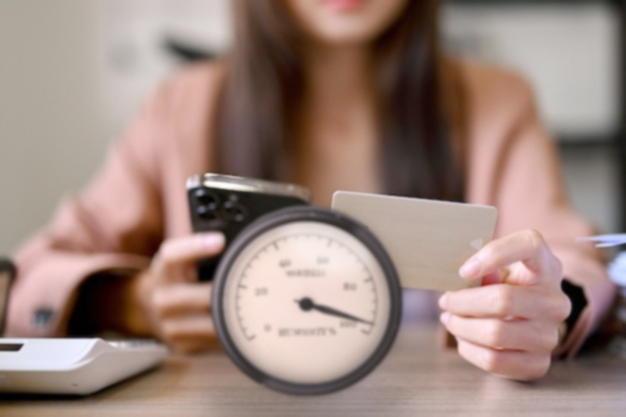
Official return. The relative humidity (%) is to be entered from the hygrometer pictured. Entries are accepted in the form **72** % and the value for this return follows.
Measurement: **96** %
